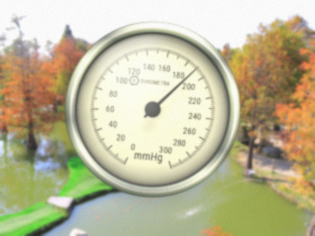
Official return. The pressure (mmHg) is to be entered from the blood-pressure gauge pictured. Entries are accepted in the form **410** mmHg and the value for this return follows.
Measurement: **190** mmHg
